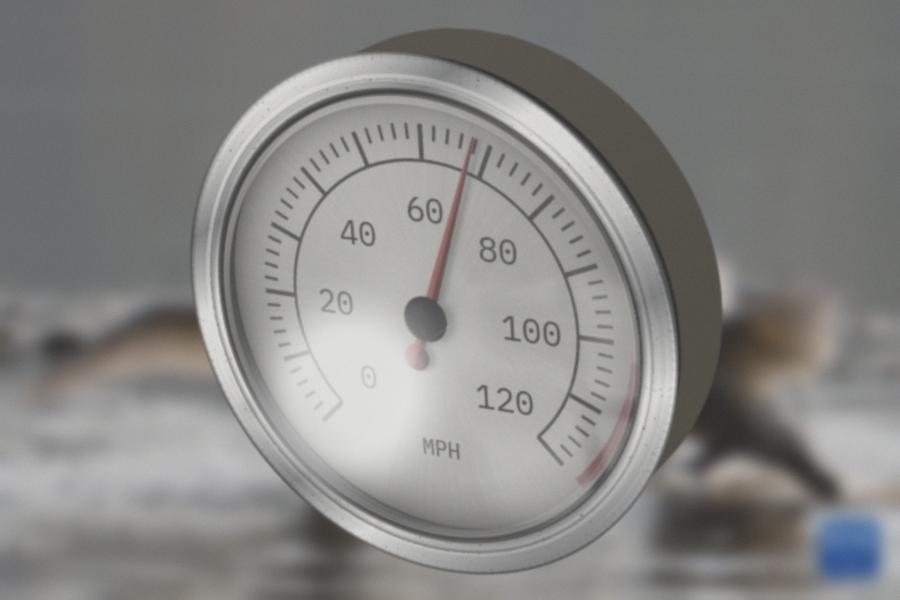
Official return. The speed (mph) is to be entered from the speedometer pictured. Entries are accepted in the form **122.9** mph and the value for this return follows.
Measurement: **68** mph
